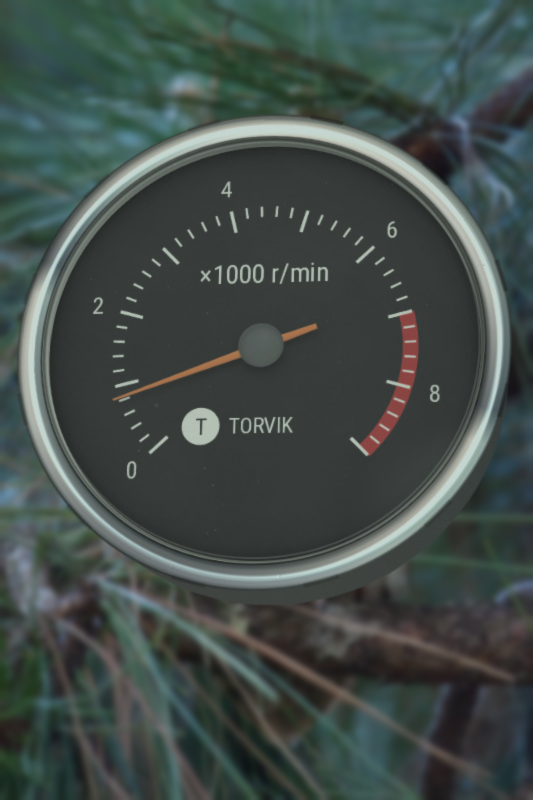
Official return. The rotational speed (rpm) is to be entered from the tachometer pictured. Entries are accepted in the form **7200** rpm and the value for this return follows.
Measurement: **800** rpm
